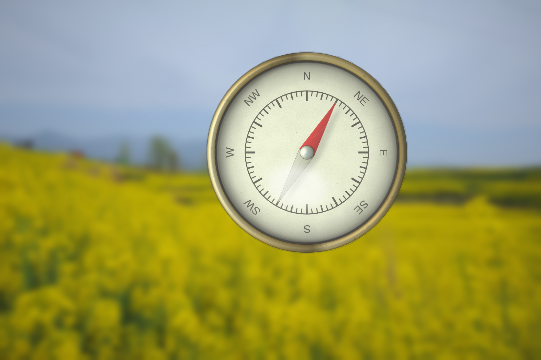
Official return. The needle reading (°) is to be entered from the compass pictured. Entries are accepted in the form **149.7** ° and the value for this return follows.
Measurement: **30** °
